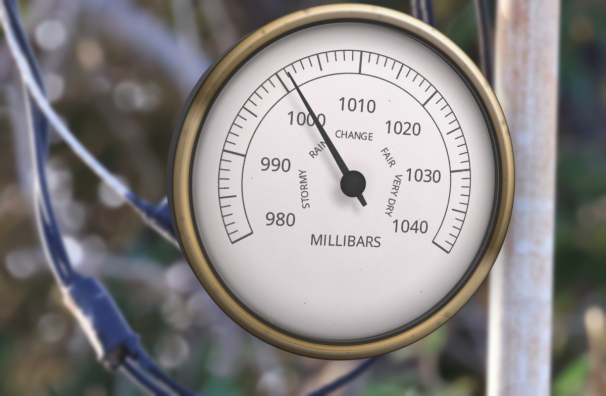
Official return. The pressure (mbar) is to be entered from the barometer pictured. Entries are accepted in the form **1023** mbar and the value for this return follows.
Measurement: **1001** mbar
